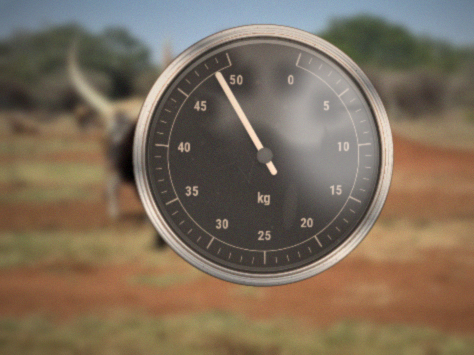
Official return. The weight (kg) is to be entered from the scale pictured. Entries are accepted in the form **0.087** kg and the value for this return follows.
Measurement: **48.5** kg
